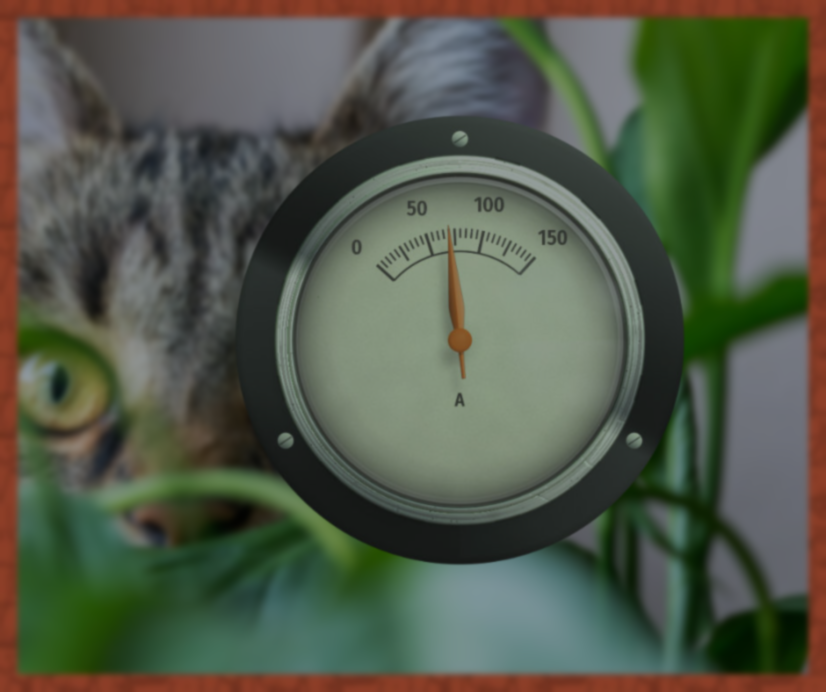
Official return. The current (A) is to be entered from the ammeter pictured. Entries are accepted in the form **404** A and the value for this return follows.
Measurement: **70** A
